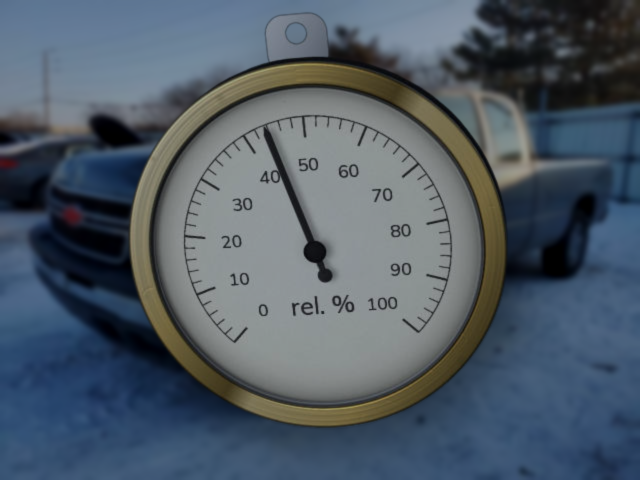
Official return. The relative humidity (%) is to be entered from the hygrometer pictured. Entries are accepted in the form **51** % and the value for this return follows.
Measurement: **44** %
